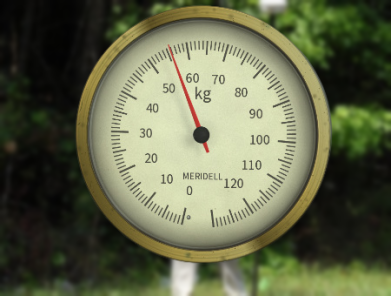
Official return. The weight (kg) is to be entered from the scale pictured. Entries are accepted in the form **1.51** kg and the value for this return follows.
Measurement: **56** kg
